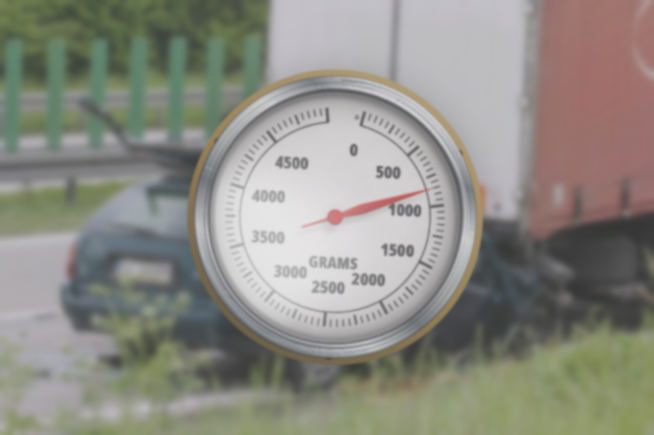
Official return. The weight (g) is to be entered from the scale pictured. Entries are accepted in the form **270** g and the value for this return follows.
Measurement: **850** g
